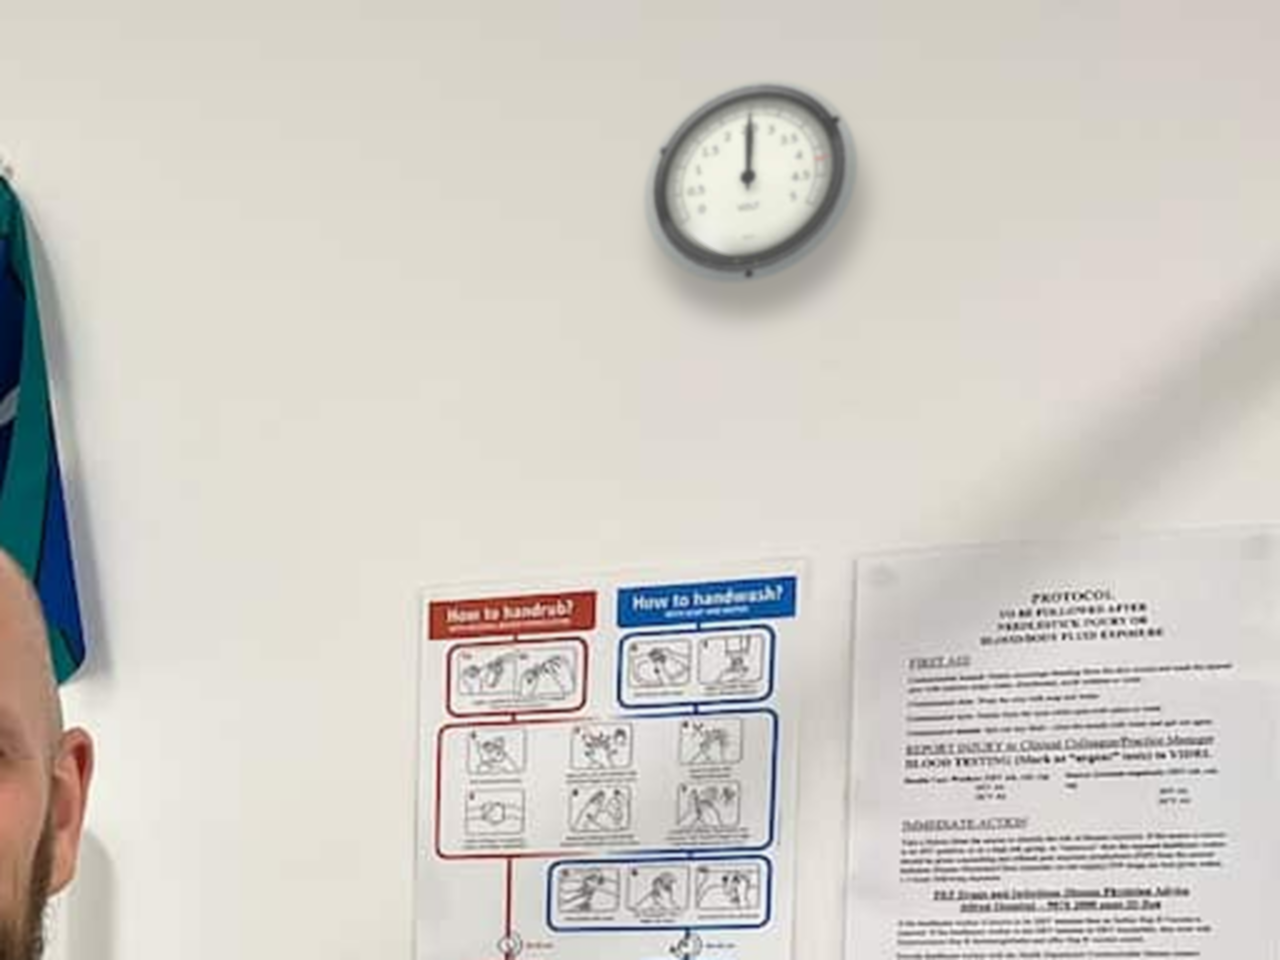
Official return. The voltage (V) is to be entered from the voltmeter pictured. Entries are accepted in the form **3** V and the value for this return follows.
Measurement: **2.5** V
